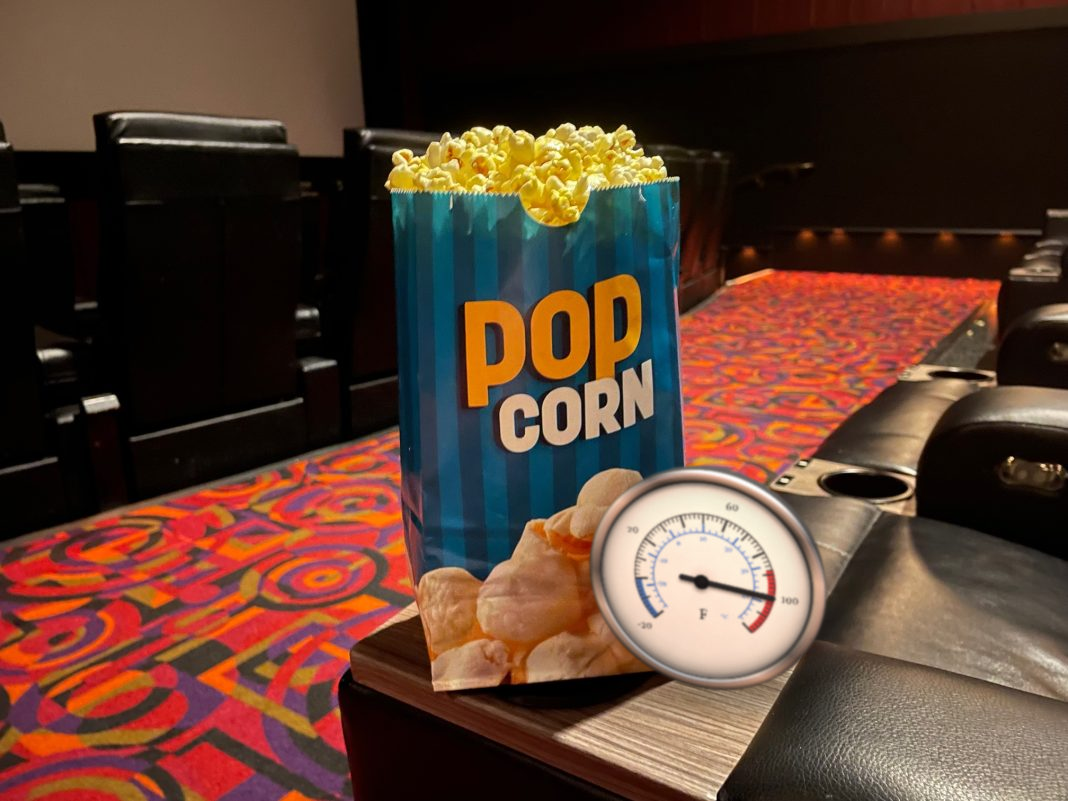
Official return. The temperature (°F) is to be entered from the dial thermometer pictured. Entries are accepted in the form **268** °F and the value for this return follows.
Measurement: **100** °F
